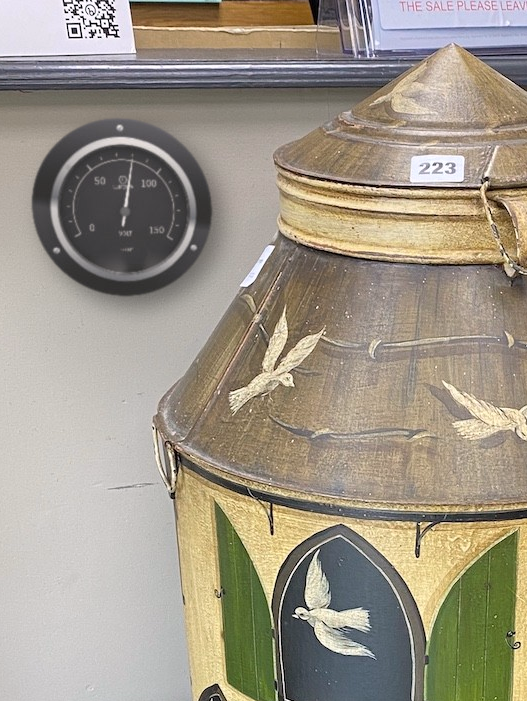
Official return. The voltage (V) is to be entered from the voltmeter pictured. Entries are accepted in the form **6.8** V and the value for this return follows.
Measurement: **80** V
